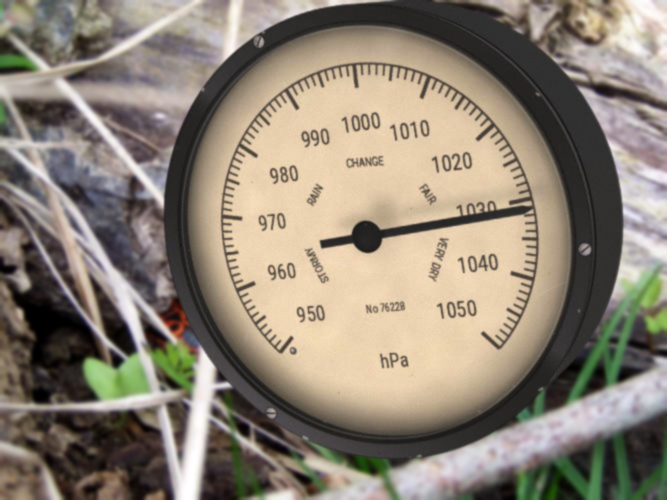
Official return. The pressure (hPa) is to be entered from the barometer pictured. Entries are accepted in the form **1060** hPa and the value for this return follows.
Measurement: **1031** hPa
